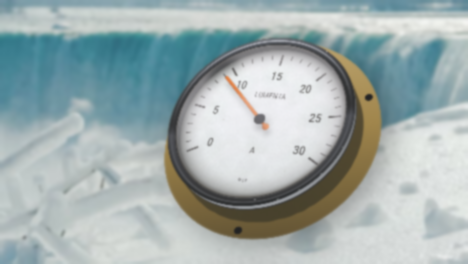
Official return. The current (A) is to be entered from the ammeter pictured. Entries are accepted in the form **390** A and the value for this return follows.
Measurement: **9** A
